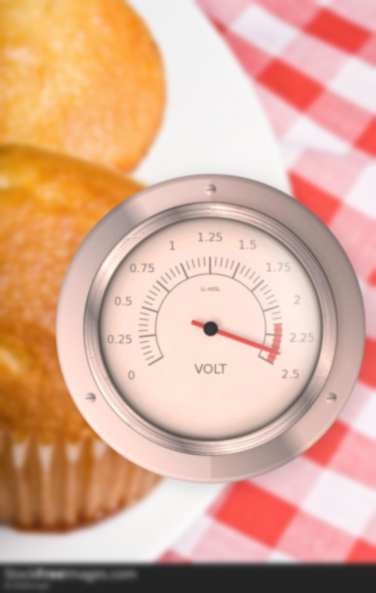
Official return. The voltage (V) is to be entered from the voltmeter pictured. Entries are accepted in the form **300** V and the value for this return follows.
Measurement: **2.4** V
